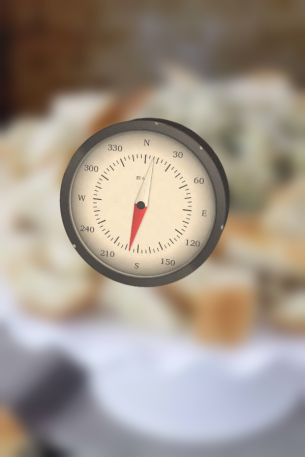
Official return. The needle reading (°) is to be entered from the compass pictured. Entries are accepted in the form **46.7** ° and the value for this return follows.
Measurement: **190** °
